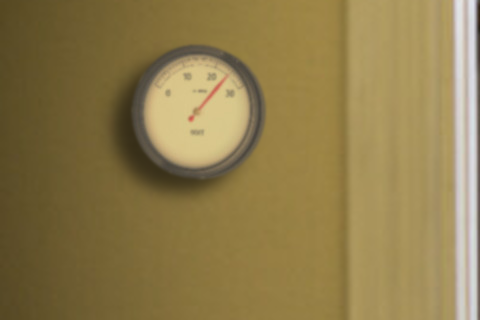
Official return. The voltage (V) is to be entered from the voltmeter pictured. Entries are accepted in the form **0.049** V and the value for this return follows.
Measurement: **25** V
